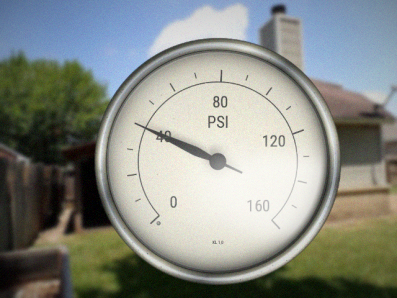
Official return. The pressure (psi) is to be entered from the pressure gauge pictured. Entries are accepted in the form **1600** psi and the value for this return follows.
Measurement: **40** psi
